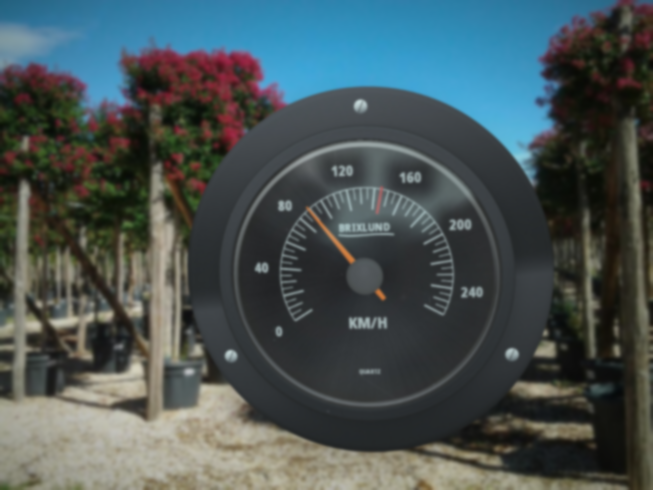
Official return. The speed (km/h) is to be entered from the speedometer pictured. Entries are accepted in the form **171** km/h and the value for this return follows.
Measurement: **90** km/h
